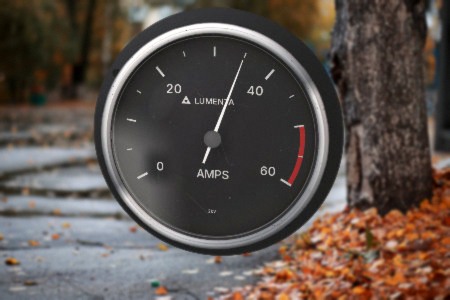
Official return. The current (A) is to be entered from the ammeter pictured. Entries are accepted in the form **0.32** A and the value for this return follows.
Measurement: **35** A
